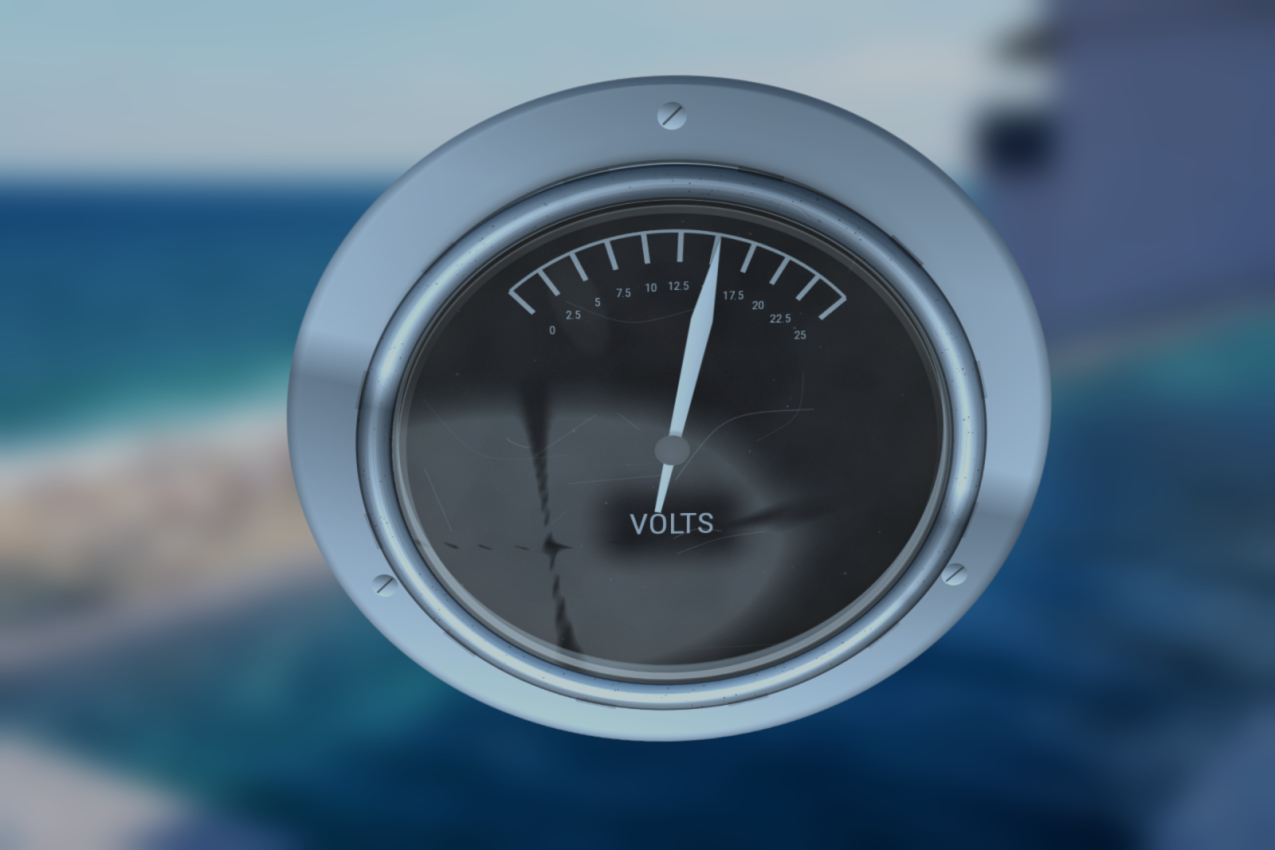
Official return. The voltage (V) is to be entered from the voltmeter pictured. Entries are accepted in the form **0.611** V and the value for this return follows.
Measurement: **15** V
